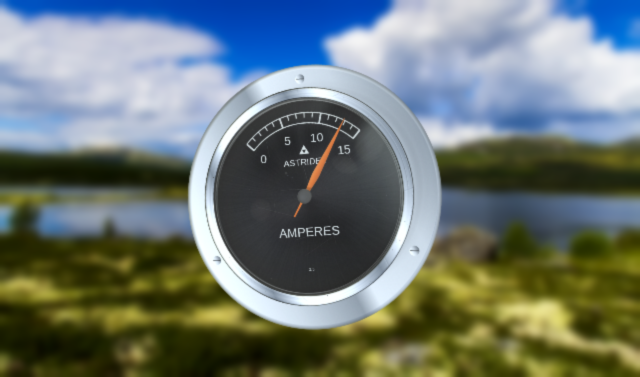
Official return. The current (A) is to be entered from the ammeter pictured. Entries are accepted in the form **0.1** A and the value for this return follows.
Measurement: **13** A
